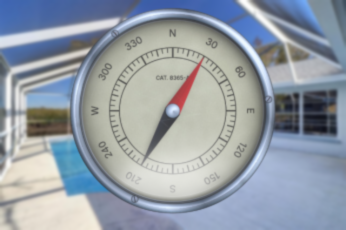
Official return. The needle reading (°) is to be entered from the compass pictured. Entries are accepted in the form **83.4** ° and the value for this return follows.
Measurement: **30** °
